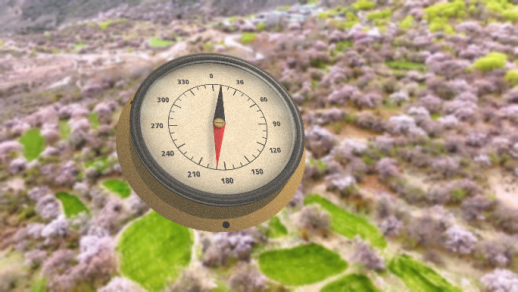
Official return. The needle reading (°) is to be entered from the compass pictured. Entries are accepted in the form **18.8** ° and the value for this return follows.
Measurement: **190** °
